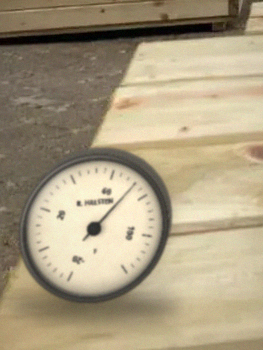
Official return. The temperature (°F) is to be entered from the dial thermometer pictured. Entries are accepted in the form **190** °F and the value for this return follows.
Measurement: **72** °F
